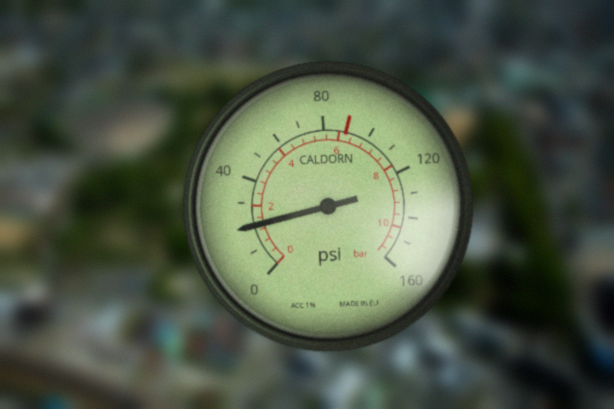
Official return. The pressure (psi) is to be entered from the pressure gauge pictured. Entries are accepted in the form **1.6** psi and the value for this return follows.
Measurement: **20** psi
